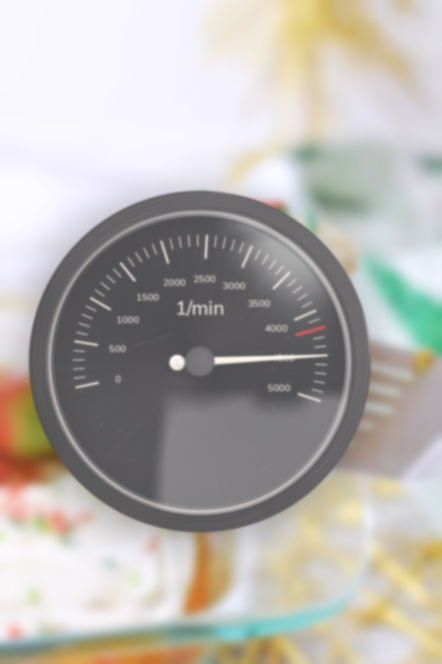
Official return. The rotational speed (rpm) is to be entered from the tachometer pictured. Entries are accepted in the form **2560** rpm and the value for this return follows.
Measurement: **4500** rpm
